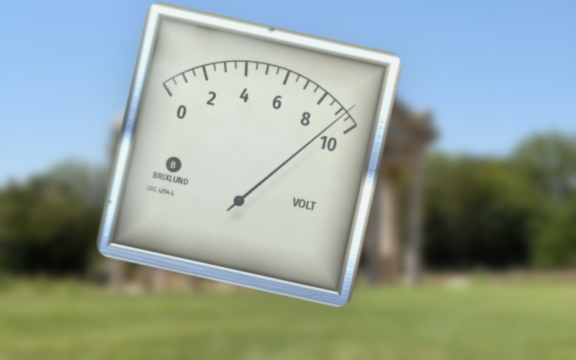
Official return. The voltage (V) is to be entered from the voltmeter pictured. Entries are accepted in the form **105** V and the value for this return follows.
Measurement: **9.25** V
